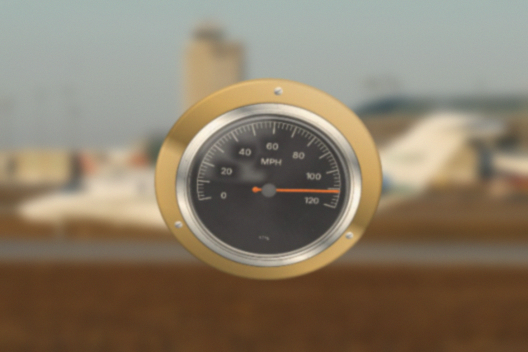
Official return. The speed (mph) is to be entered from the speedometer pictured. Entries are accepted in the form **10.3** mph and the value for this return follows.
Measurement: **110** mph
